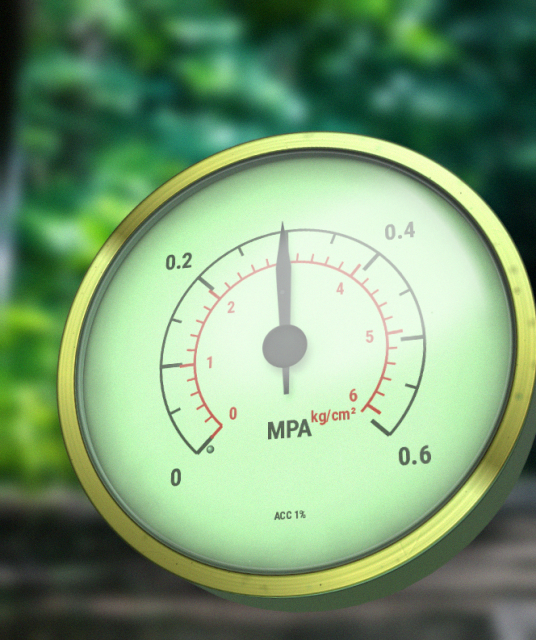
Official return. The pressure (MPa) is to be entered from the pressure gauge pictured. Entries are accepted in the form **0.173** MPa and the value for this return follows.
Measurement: **0.3** MPa
